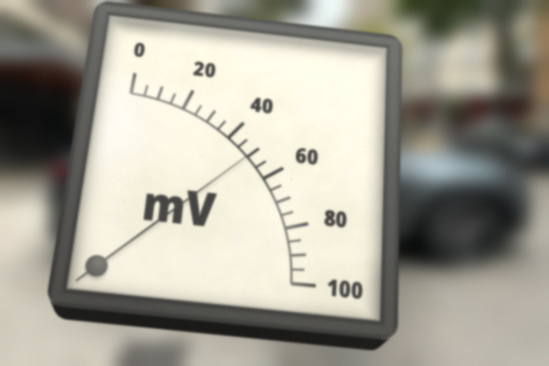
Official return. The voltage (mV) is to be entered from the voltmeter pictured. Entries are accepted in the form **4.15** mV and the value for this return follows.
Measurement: **50** mV
